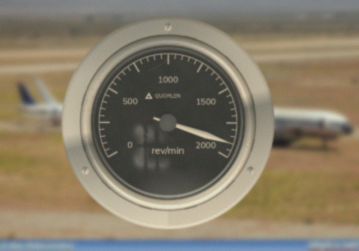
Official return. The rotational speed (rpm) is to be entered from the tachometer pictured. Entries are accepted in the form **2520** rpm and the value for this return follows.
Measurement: **1900** rpm
